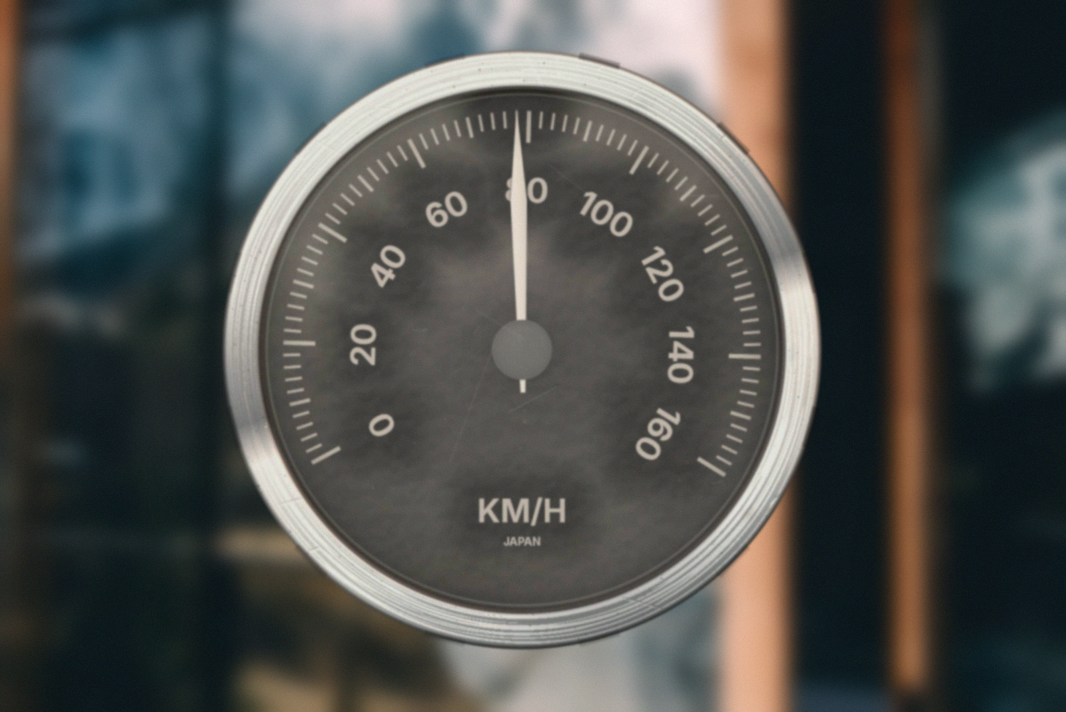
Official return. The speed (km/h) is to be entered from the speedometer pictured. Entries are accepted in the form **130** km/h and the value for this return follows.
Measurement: **78** km/h
